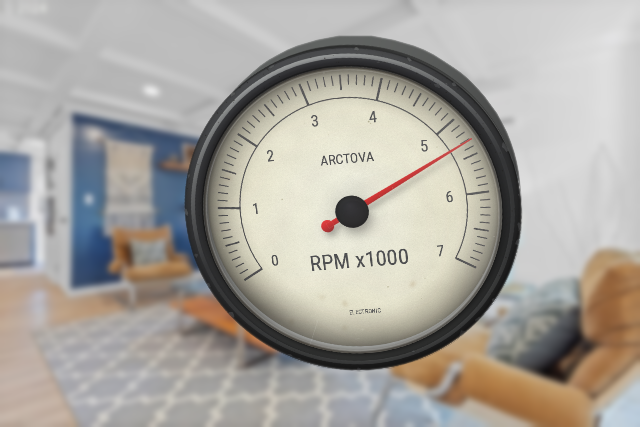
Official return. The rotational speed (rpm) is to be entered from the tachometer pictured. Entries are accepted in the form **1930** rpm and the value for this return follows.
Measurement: **5300** rpm
